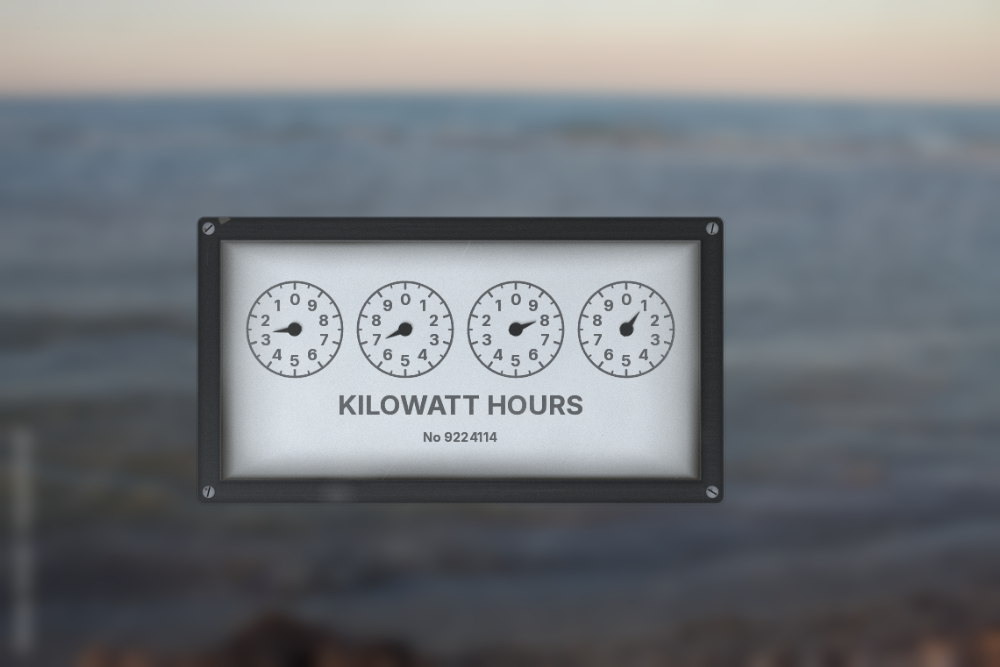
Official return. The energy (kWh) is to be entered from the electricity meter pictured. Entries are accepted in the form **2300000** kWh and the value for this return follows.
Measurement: **2681** kWh
